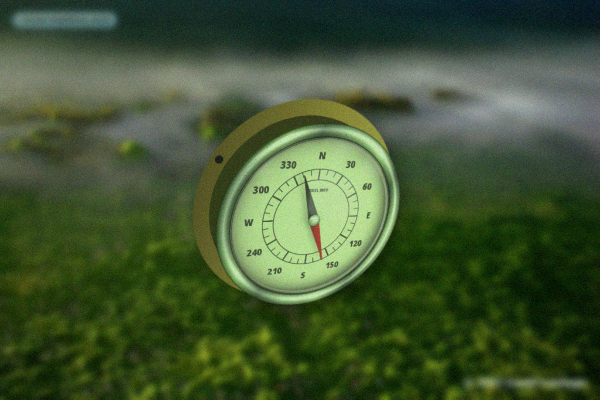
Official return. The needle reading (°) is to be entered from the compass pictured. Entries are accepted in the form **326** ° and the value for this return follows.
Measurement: **160** °
